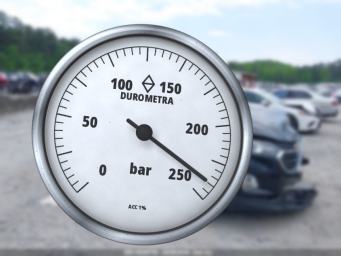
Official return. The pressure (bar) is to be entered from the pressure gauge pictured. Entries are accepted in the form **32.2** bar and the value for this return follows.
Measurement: **240** bar
